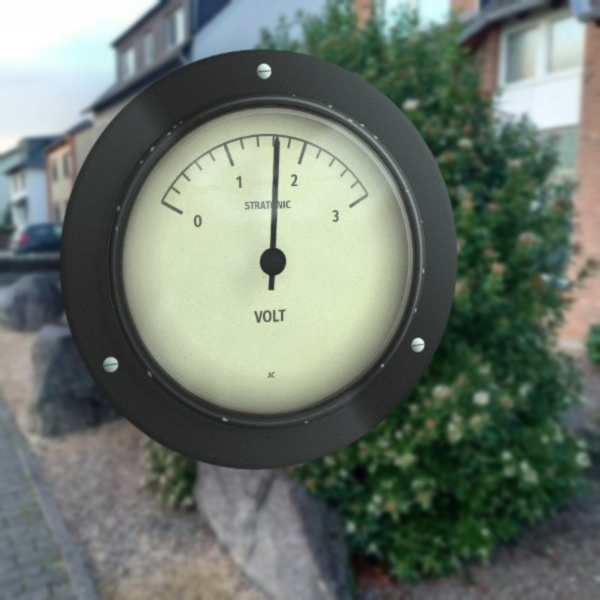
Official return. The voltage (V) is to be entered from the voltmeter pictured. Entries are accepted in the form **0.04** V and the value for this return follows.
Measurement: **1.6** V
